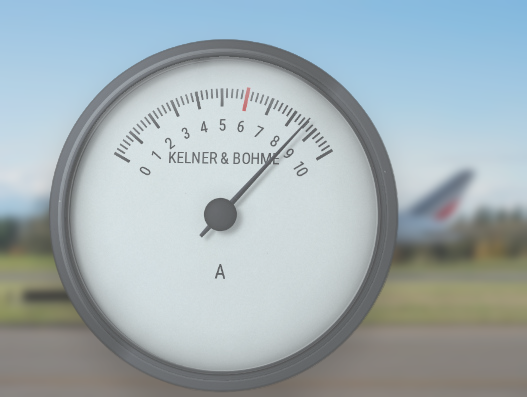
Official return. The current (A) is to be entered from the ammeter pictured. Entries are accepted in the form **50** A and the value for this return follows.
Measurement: **8.6** A
